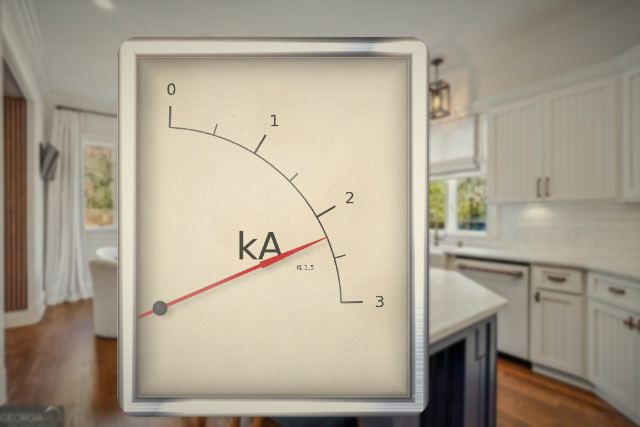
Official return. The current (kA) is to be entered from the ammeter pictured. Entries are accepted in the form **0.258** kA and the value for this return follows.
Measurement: **2.25** kA
